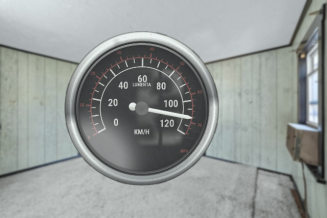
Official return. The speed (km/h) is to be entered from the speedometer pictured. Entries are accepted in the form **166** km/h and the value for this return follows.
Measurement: **110** km/h
